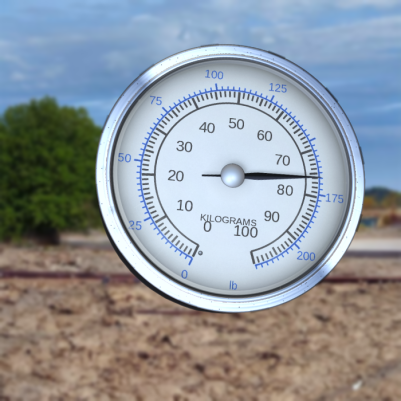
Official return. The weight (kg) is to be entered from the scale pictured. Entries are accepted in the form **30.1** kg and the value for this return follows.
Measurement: **76** kg
